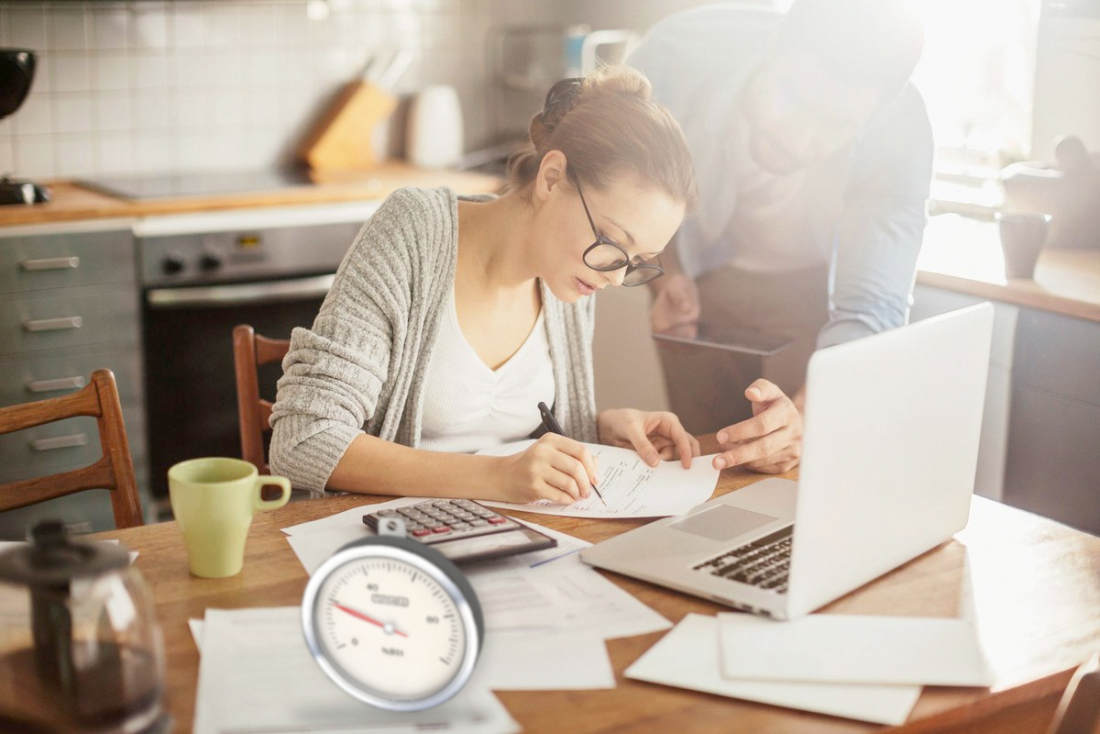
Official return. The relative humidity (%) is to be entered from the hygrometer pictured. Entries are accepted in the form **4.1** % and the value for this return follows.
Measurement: **20** %
